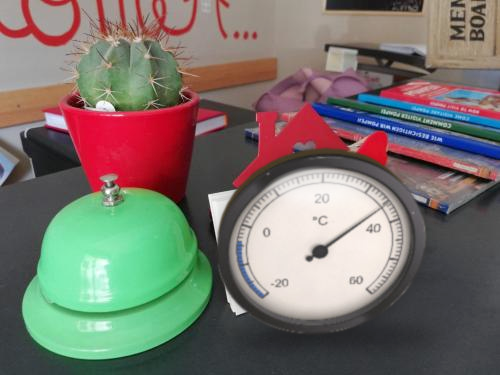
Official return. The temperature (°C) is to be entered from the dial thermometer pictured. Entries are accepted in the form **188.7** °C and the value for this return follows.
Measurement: **35** °C
